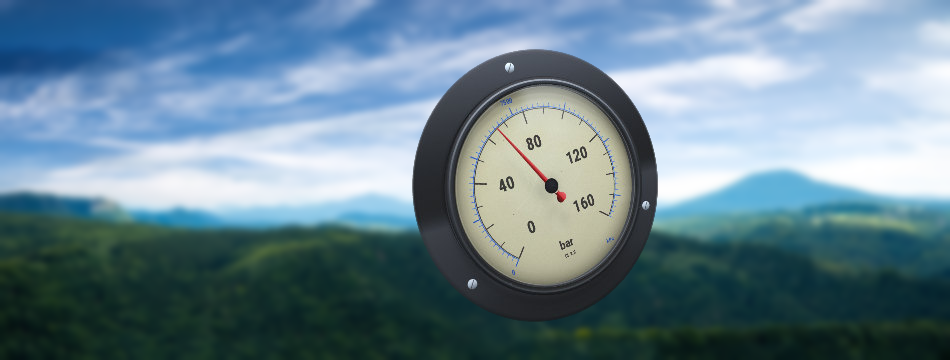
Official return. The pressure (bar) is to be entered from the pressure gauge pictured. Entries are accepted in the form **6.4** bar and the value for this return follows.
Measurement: **65** bar
